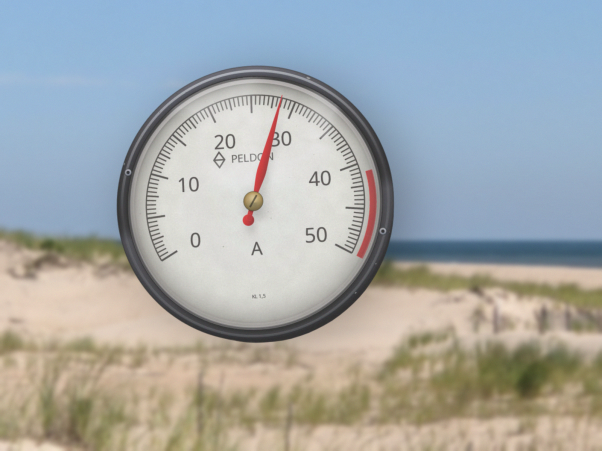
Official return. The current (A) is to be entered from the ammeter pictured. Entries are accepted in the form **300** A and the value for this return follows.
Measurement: **28.5** A
